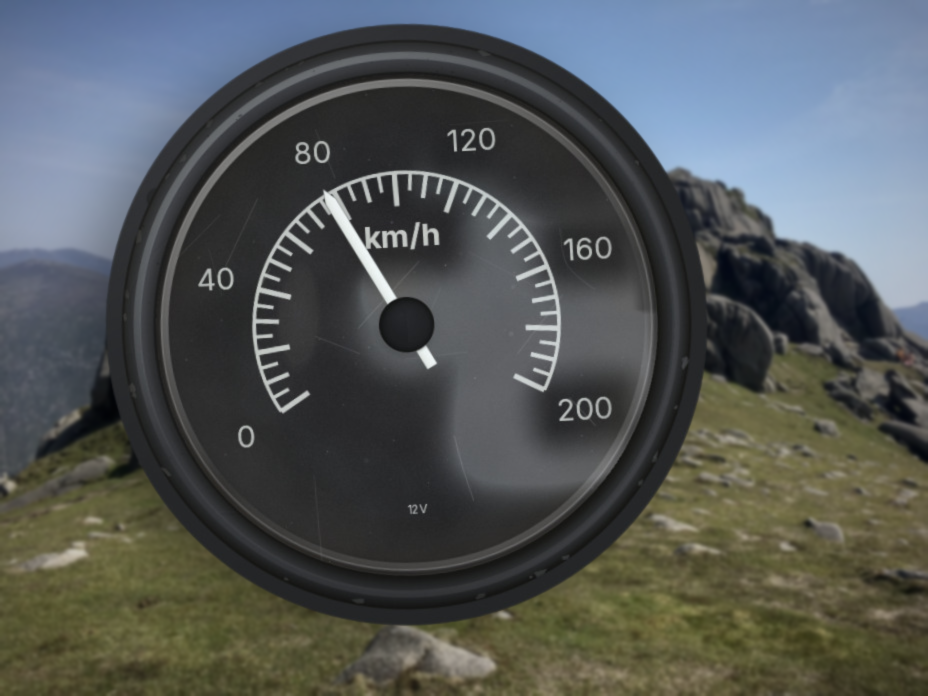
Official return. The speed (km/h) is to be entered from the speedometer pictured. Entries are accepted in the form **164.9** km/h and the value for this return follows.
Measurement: **77.5** km/h
